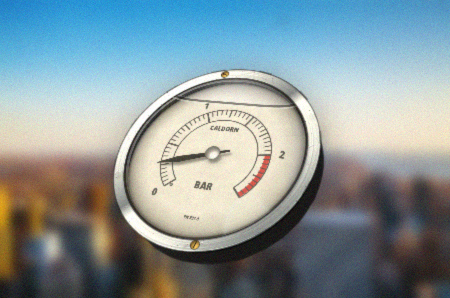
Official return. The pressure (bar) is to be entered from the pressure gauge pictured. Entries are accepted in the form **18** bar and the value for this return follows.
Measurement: **0.25** bar
